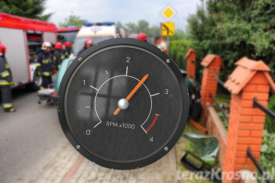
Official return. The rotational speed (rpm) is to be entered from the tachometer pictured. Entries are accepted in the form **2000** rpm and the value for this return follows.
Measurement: **2500** rpm
